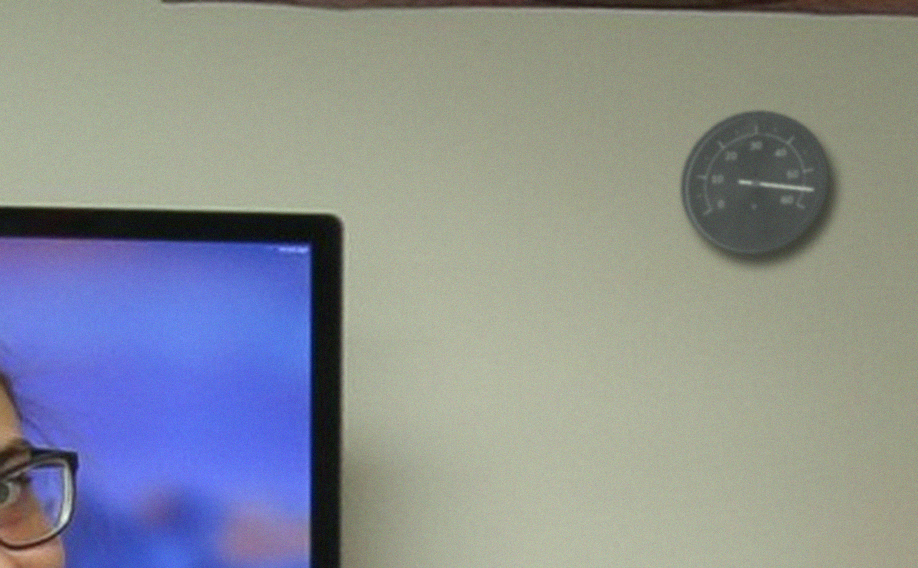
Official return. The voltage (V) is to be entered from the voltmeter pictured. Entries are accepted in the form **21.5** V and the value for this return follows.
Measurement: **55** V
